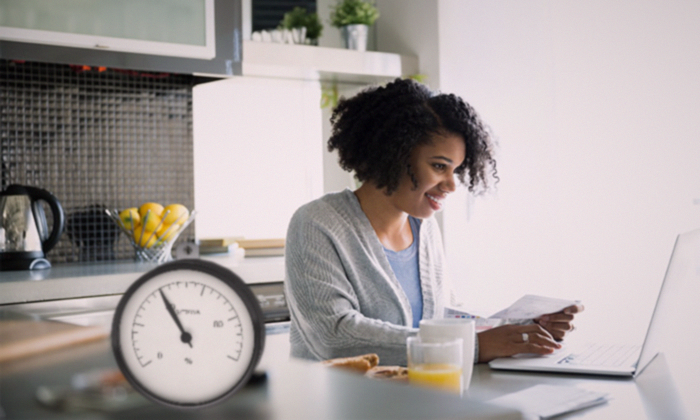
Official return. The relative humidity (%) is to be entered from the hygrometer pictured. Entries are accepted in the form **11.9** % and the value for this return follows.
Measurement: **40** %
